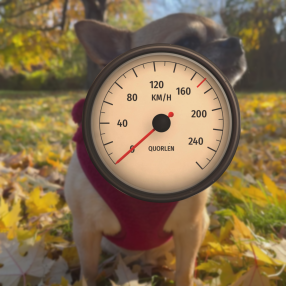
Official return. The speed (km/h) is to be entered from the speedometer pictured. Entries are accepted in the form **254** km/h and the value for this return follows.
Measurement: **0** km/h
